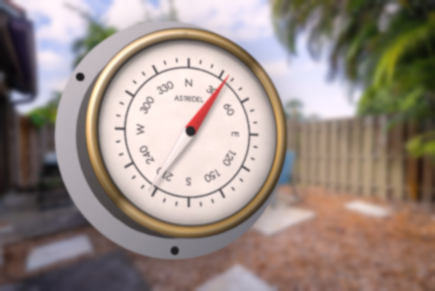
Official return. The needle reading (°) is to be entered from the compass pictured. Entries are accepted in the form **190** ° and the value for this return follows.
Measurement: **35** °
